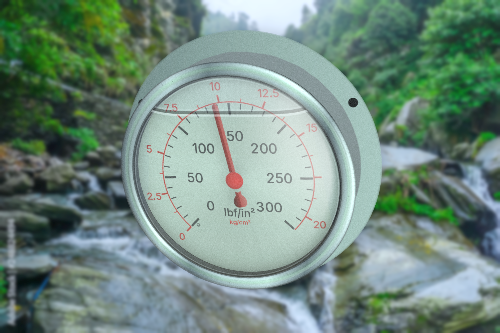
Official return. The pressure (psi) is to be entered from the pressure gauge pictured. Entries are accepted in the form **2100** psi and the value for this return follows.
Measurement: **140** psi
